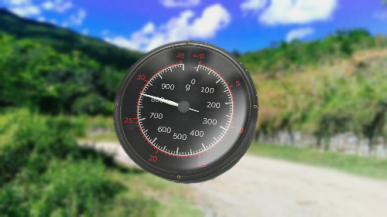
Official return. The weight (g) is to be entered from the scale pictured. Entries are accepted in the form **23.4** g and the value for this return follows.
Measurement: **800** g
